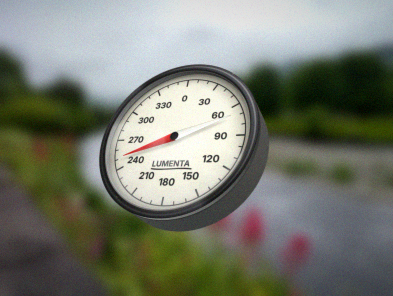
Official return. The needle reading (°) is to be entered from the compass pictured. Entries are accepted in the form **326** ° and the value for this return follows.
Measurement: **250** °
